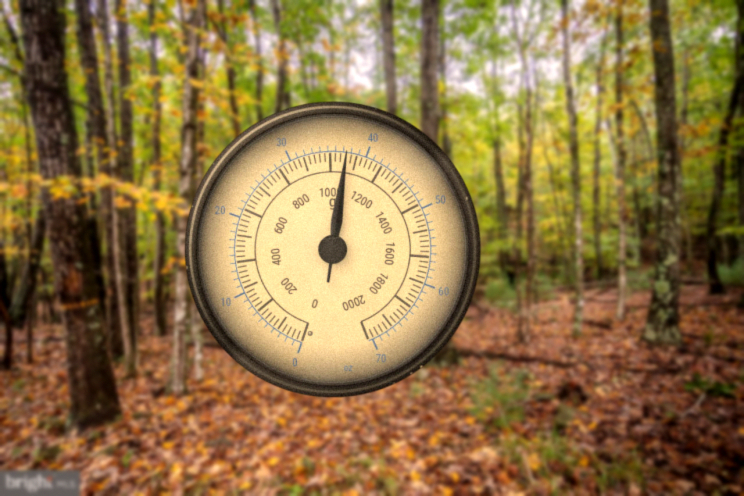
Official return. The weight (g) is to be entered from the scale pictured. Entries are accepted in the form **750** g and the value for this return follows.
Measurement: **1060** g
